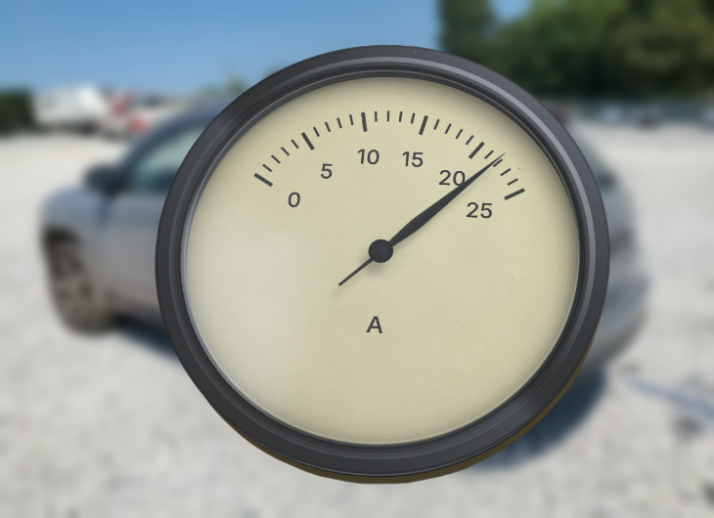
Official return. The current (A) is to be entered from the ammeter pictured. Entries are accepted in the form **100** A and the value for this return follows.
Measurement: **22** A
